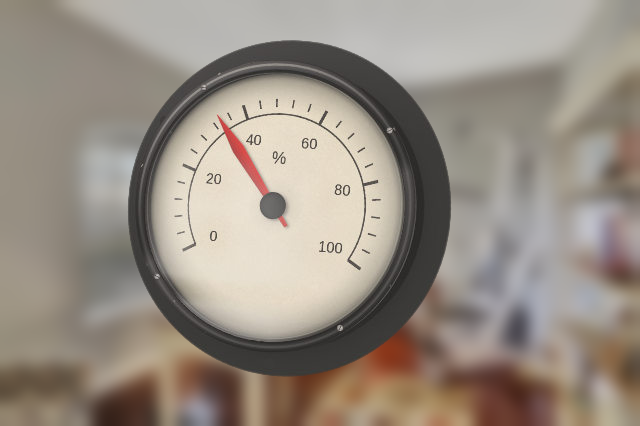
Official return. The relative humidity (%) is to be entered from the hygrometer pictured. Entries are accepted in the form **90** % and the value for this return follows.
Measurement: **34** %
